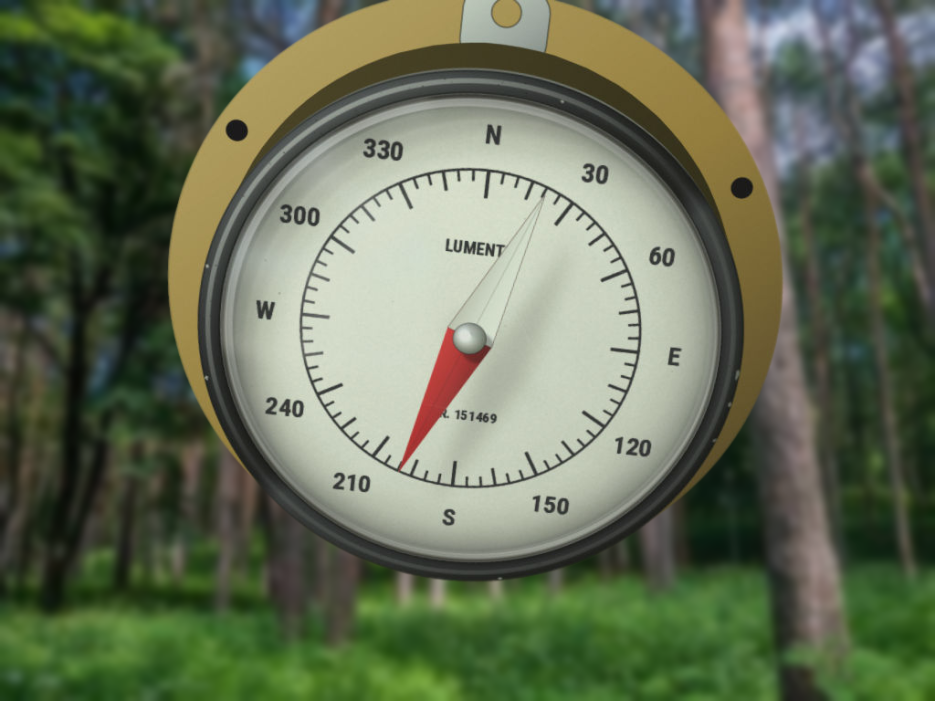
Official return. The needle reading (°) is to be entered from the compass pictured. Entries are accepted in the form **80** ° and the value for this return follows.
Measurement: **200** °
